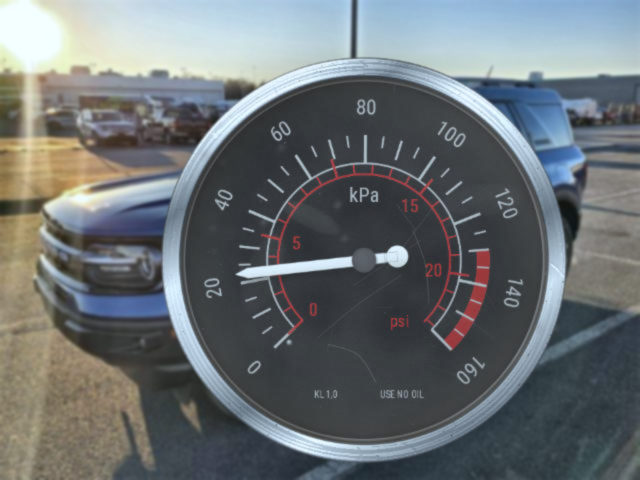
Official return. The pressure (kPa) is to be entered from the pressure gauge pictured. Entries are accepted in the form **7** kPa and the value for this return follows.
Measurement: **22.5** kPa
